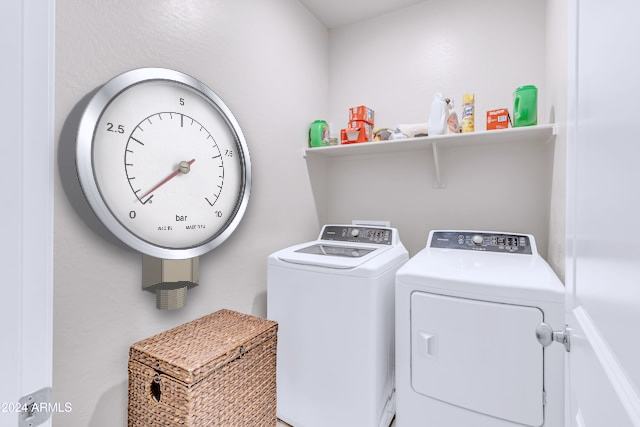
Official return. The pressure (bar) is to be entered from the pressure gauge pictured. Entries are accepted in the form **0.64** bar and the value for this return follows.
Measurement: **0.25** bar
